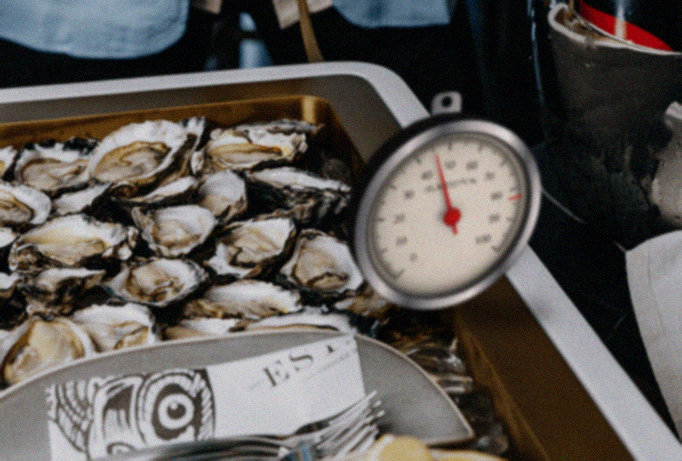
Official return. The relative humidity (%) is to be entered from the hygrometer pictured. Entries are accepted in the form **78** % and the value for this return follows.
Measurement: **45** %
